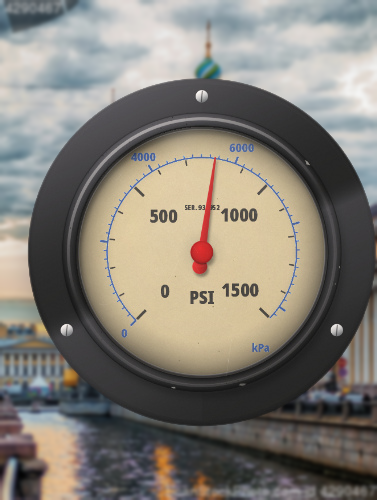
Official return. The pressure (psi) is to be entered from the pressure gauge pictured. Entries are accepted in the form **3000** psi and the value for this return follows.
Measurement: **800** psi
